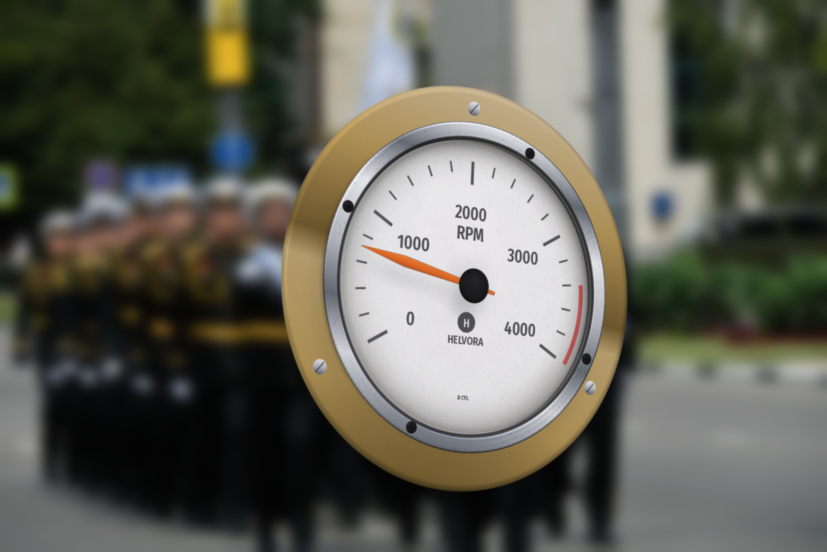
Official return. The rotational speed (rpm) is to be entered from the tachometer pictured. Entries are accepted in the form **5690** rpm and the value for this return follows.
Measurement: **700** rpm
